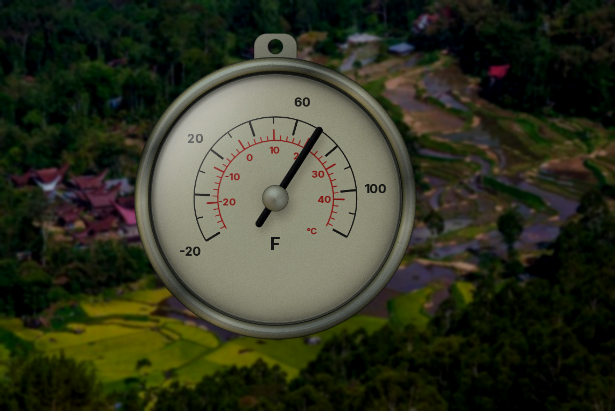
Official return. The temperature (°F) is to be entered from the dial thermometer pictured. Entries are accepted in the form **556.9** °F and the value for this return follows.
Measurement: **70** °F
